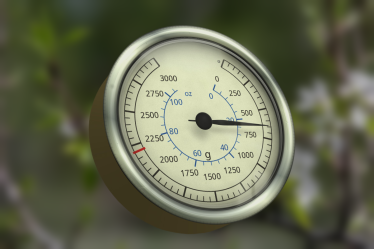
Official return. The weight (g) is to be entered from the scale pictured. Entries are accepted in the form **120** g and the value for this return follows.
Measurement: **650** g
